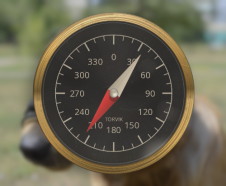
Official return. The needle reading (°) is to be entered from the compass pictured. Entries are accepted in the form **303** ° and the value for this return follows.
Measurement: **215** °
